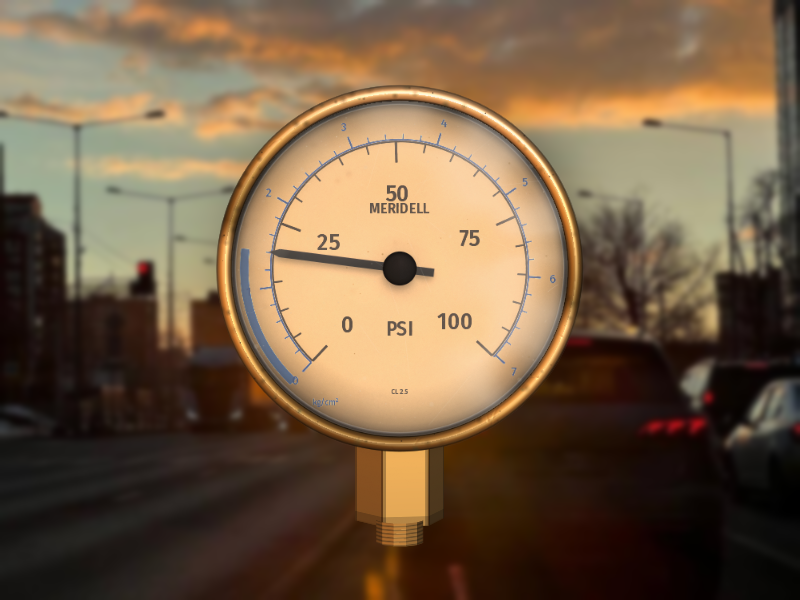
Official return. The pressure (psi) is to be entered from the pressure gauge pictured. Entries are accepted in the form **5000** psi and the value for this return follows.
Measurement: **20** psi
